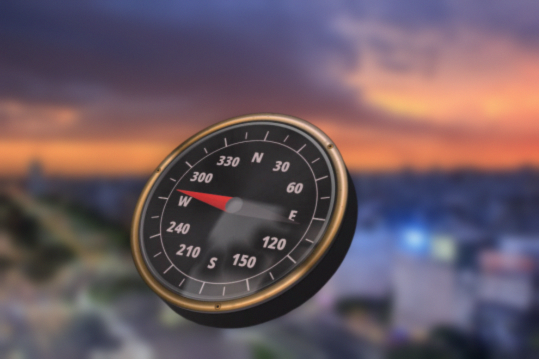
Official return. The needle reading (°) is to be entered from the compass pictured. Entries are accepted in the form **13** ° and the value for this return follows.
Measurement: **277.5** °
